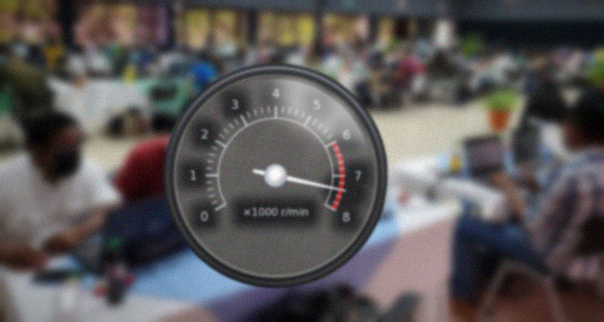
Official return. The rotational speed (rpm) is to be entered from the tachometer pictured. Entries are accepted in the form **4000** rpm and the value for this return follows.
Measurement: **7400** rpm
